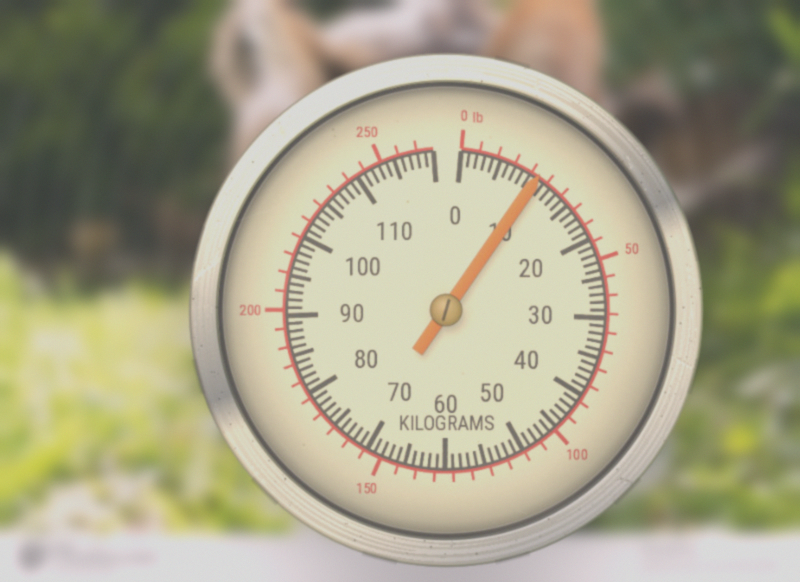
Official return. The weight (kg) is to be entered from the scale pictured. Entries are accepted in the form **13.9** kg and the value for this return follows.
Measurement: **10** kg
